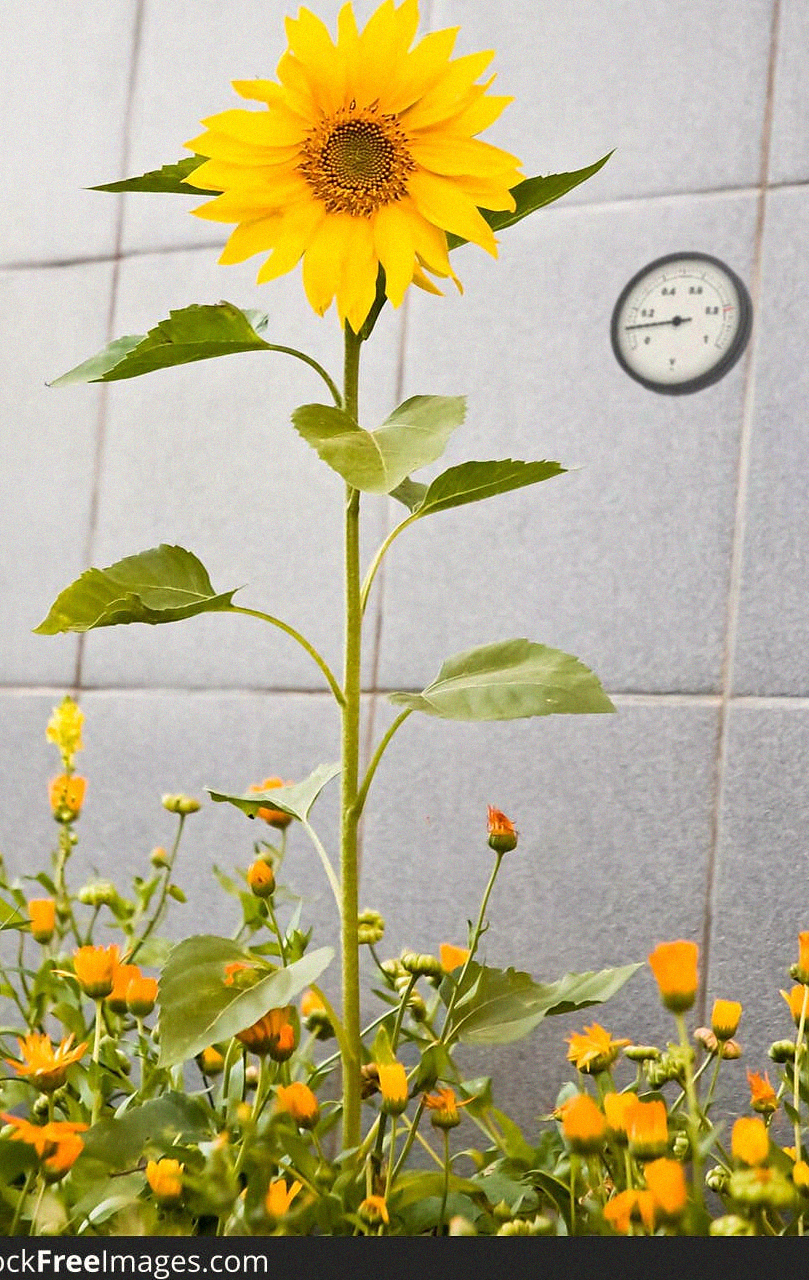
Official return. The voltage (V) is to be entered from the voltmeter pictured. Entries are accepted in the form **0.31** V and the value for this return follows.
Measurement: **0.1** V
